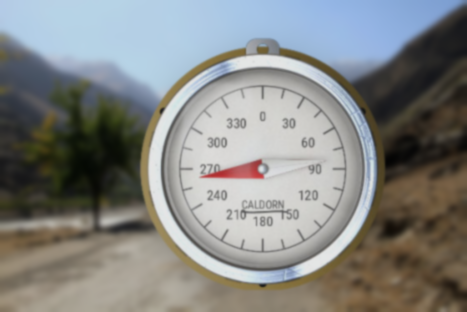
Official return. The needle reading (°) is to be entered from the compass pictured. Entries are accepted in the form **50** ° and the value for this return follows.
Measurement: **262.5** °
